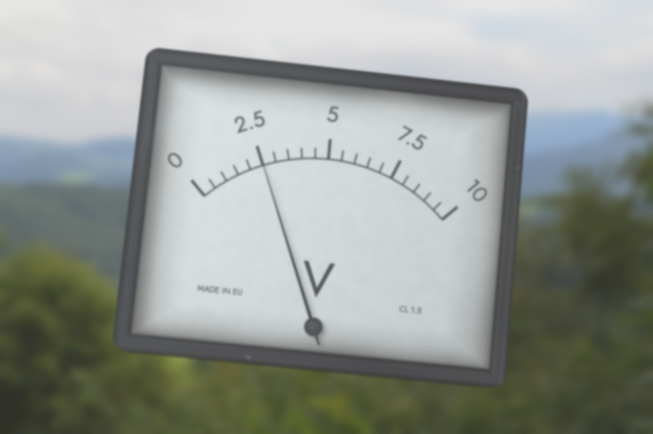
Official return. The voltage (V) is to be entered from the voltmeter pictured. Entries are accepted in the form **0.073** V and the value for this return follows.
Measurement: **2.5** V
